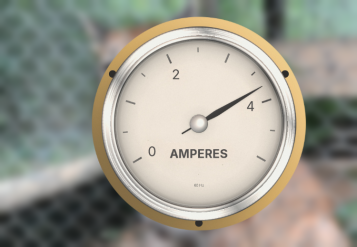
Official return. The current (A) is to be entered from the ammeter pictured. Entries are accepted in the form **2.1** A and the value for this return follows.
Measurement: **3.75** A
